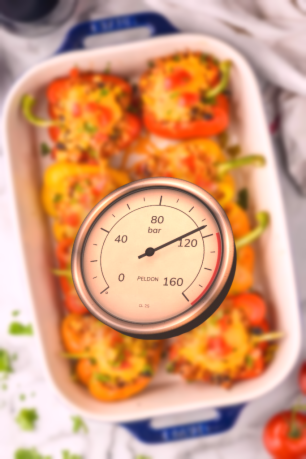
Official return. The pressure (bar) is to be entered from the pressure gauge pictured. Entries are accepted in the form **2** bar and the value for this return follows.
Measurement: **115** bar
